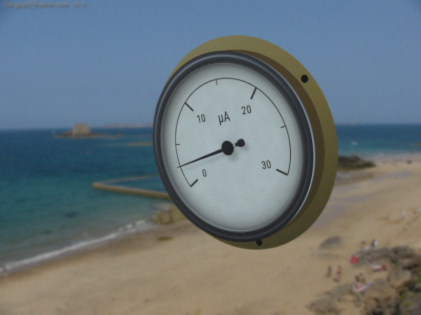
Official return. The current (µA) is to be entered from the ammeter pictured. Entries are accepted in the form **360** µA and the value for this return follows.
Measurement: **2.5** µA
